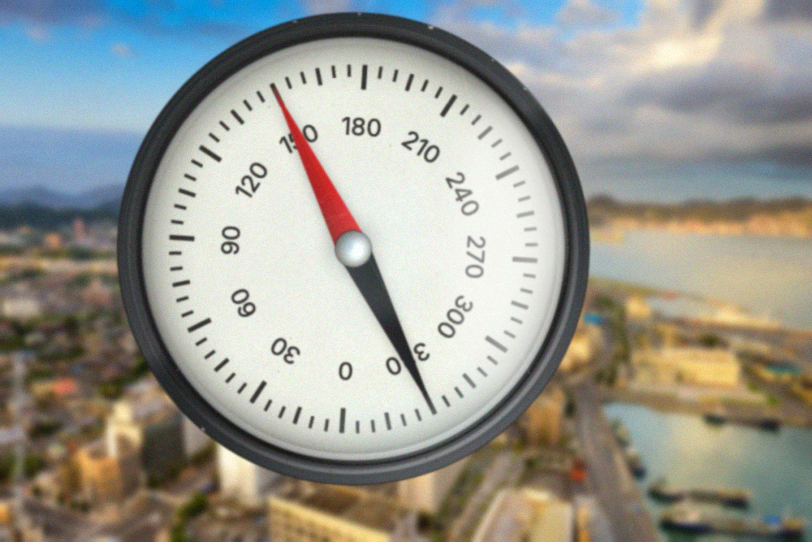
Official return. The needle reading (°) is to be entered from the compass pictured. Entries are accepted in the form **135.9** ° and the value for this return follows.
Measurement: **150** °
